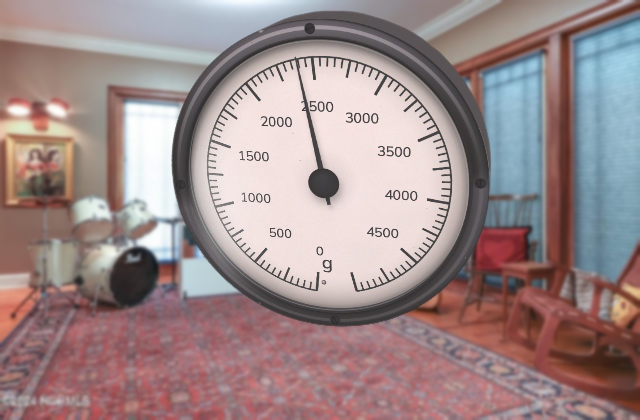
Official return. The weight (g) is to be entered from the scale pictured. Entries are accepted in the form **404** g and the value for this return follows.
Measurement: **2400** g
